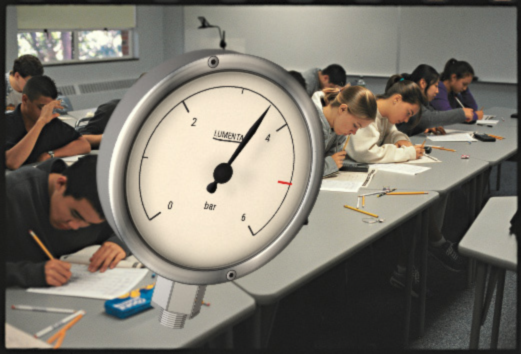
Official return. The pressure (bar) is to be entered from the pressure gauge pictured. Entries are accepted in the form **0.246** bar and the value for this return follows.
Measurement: **3.5** bar
